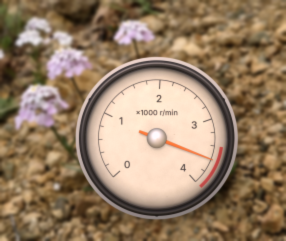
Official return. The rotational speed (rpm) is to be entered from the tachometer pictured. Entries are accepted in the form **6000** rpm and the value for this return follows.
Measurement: **3600** rpm
